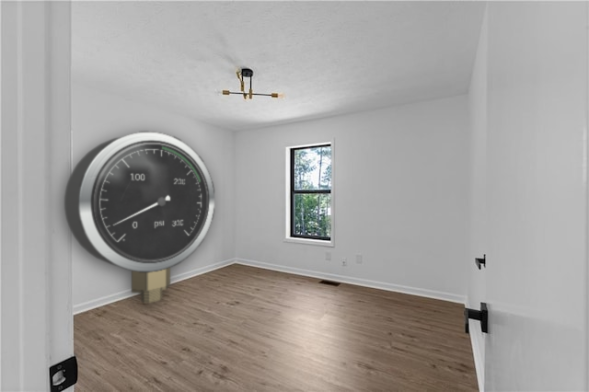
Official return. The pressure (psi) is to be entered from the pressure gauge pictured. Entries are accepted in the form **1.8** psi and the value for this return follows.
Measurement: **20** psi
